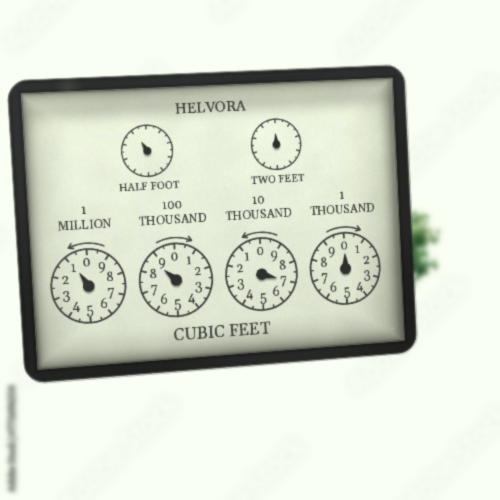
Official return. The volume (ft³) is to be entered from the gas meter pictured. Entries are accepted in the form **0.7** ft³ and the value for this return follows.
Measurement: **87000** ft³
